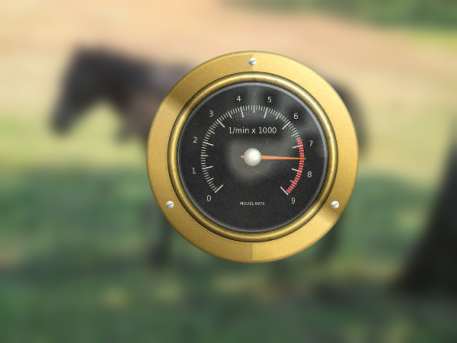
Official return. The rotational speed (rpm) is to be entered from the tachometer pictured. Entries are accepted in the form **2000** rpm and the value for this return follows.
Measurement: **7500** rpm
